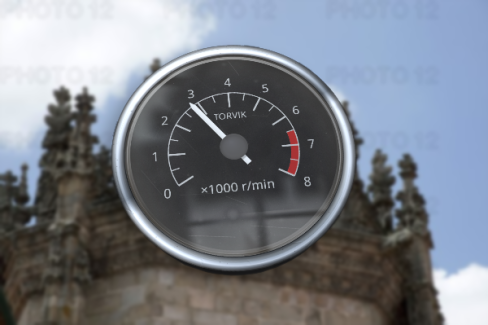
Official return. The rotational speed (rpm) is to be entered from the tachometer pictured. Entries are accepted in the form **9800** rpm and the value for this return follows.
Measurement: **2750** rpm
